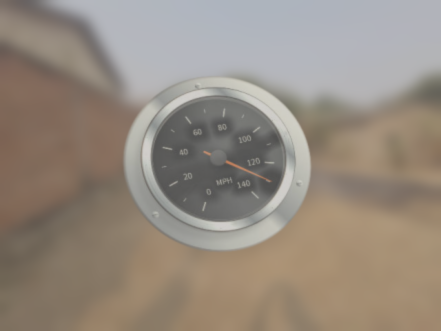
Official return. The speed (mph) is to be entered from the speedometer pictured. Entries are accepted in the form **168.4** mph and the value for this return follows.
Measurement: **130** mph
